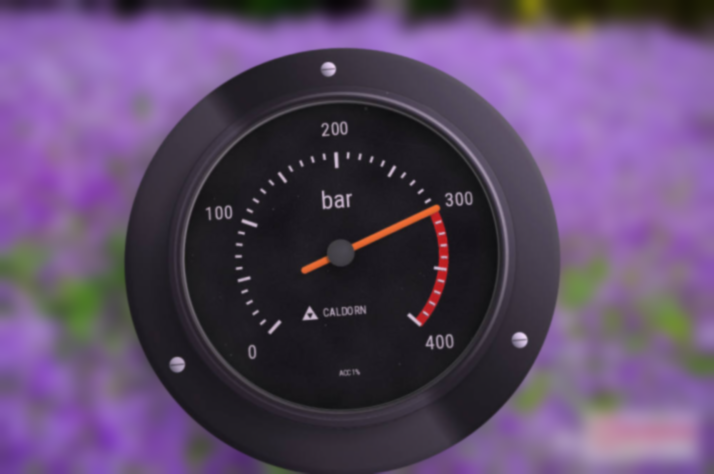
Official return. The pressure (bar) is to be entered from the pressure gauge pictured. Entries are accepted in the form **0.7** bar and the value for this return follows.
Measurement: **300** bar
